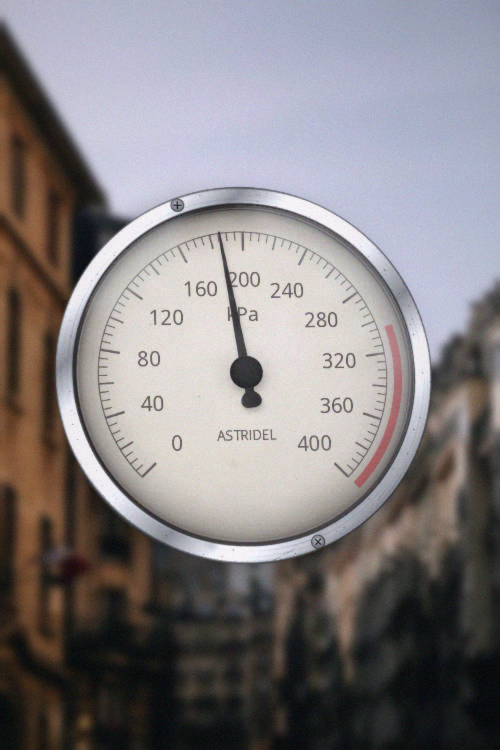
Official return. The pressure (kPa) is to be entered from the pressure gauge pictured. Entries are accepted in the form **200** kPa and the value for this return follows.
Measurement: **185** kPa
